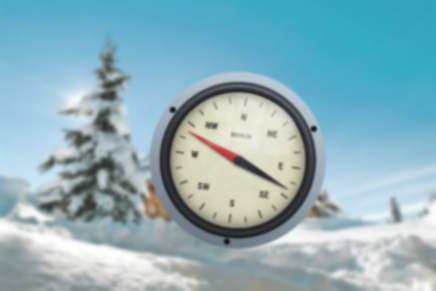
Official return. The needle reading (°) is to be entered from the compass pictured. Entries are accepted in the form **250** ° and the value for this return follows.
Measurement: **292.5** °
